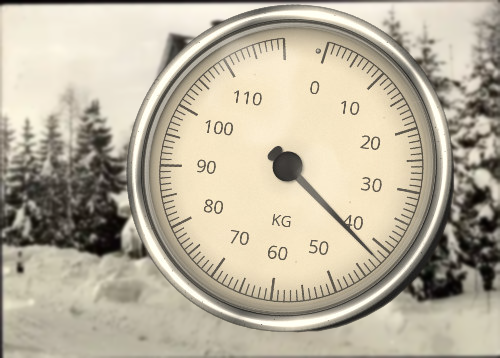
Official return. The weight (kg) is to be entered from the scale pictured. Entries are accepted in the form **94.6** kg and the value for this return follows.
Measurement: **42** kg
